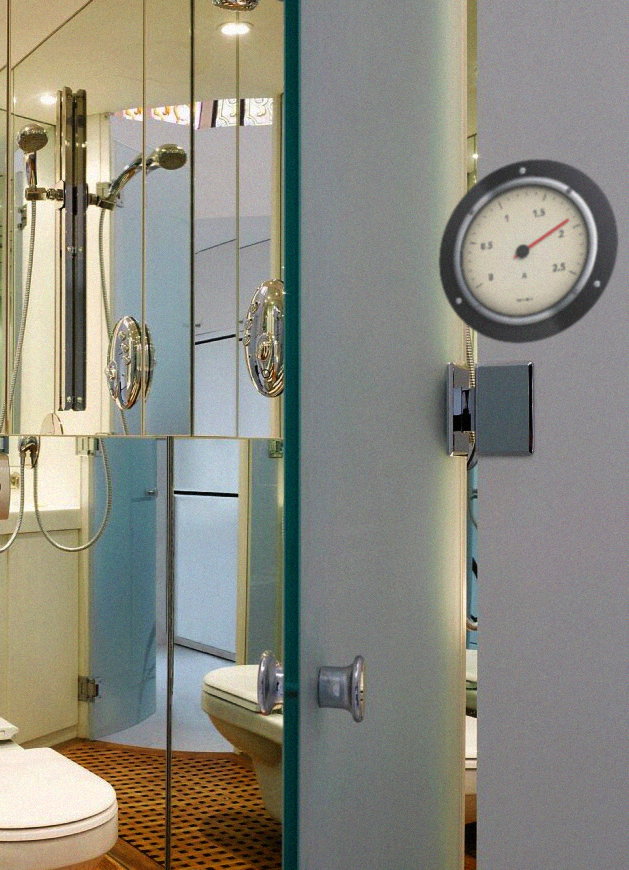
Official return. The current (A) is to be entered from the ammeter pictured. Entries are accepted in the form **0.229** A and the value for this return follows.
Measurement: **1.9** A
